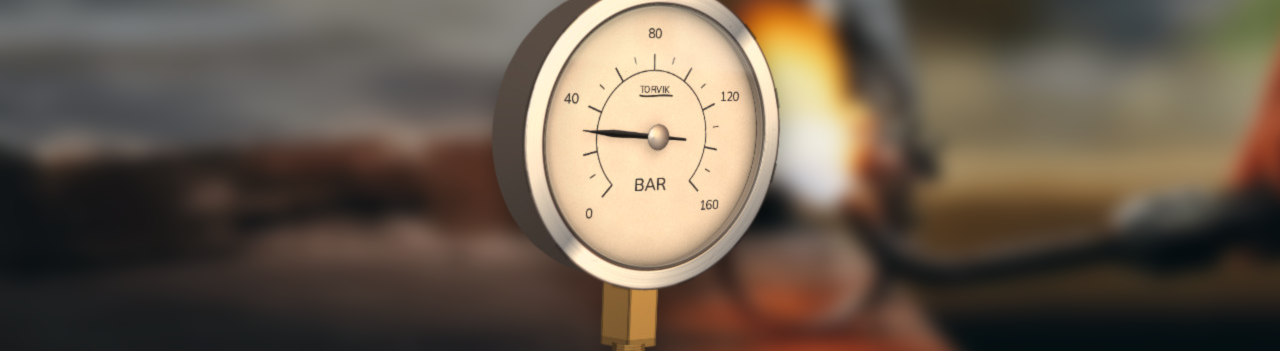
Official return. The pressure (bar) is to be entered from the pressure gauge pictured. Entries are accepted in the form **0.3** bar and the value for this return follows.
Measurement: **30** bar
